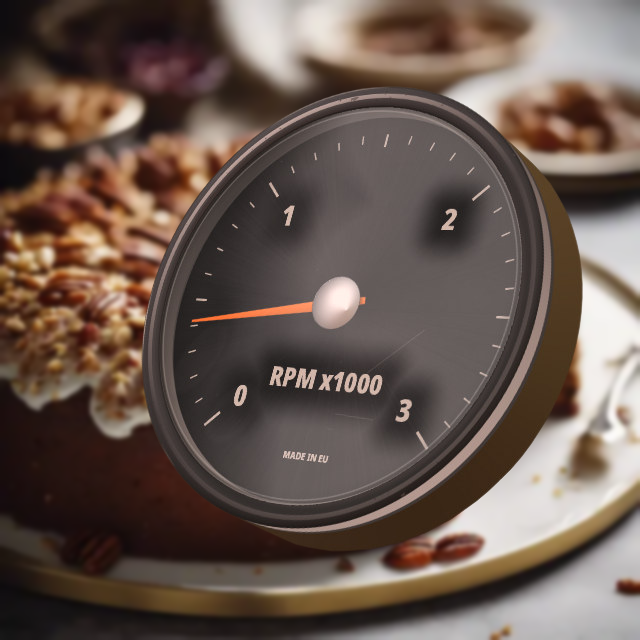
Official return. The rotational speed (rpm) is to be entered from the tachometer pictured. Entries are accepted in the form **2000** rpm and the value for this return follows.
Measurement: **400** rpm
